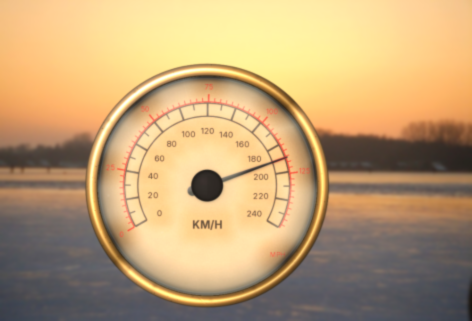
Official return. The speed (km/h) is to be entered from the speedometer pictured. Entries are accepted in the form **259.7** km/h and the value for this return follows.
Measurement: **190** km/h
